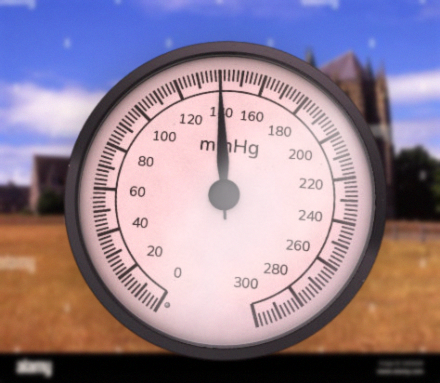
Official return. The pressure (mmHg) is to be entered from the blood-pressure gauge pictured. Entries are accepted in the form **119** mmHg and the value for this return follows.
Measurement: **140** mmHg
